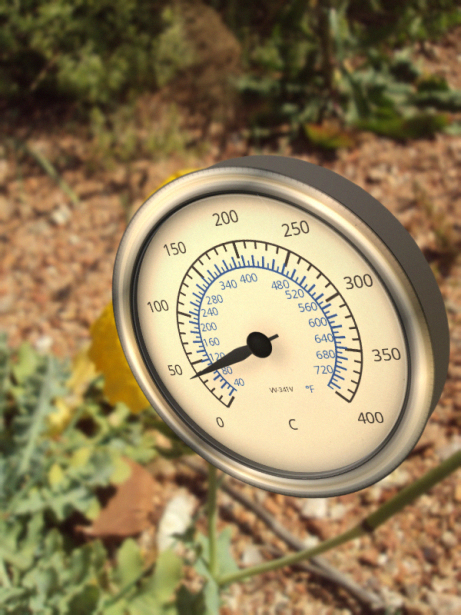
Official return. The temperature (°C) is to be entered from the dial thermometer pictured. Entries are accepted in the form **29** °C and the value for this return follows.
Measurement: **40** °C
